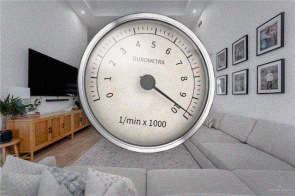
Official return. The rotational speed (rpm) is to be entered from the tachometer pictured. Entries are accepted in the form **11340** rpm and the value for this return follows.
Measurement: **9800** rpm
